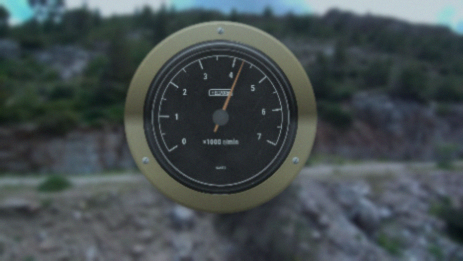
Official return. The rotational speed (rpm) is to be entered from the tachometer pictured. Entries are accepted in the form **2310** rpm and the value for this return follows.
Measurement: **4250** rpm
